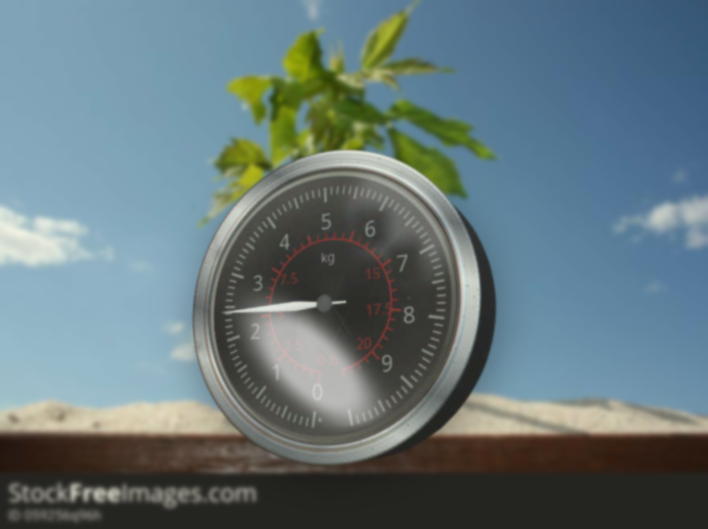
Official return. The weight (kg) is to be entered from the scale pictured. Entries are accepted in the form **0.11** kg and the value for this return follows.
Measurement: **2.4** kg
